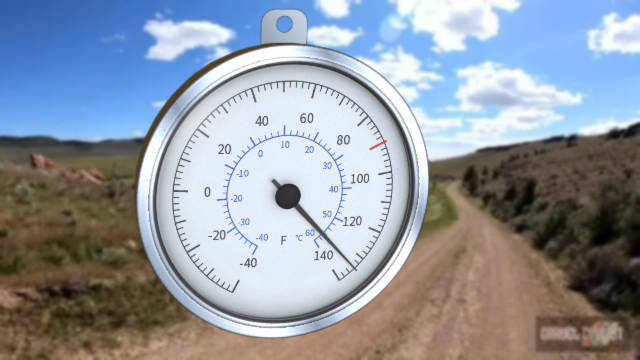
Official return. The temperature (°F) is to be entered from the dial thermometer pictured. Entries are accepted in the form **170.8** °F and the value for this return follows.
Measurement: **134** °F
